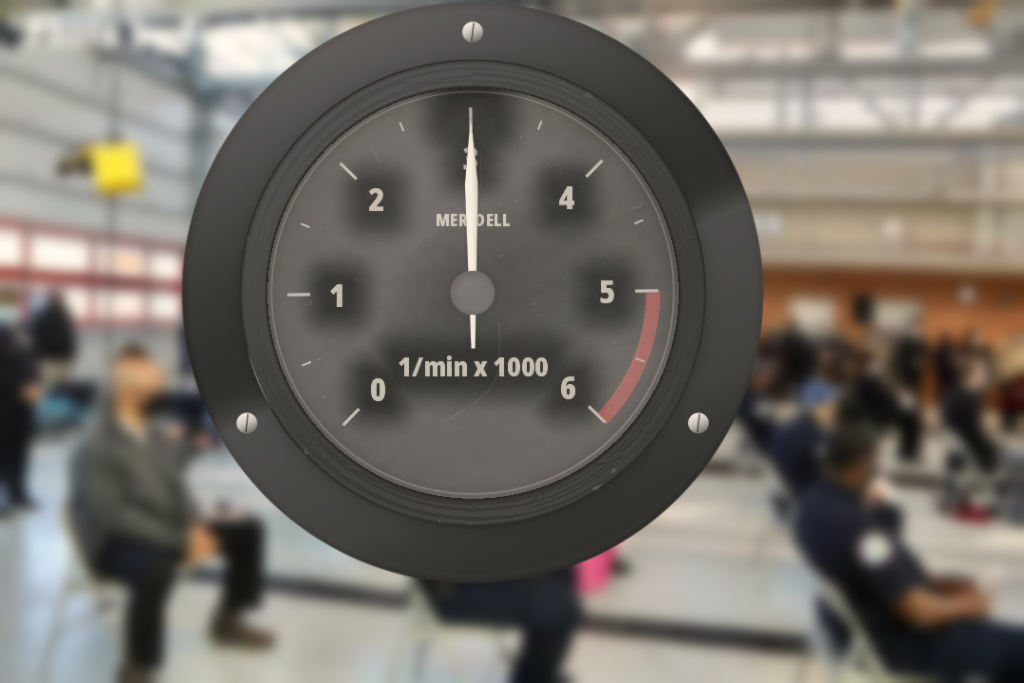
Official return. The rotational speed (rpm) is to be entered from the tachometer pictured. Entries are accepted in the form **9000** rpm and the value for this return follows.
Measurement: **3000** rpm
